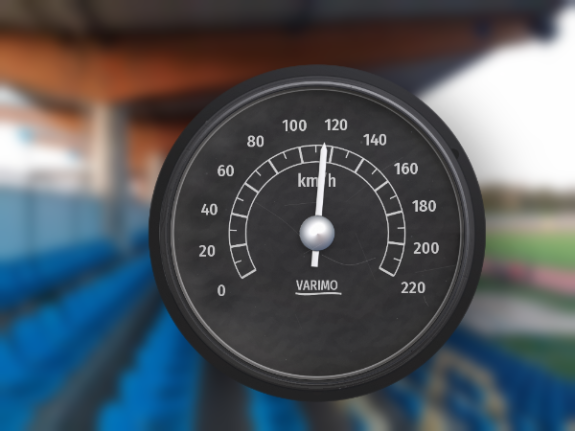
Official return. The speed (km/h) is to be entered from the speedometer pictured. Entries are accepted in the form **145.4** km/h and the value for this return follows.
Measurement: **115** km/h
